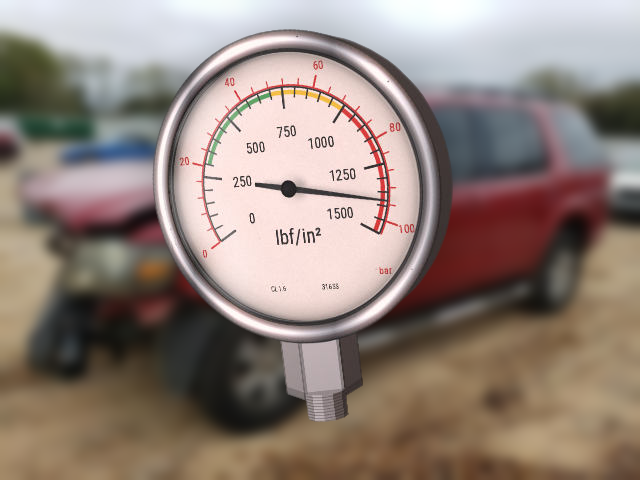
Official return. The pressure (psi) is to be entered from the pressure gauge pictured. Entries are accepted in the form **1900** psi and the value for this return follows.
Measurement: **1375** psi
